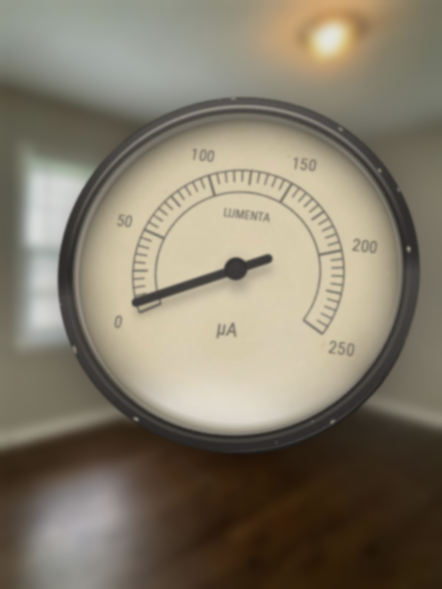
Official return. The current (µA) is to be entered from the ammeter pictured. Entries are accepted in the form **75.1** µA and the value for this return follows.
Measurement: **5** µA
